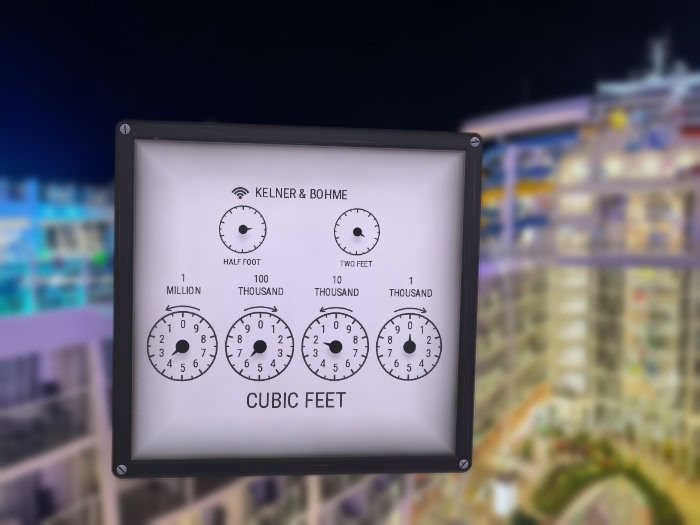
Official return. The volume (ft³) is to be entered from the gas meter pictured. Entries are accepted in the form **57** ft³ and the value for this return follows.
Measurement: **362000** ft³
